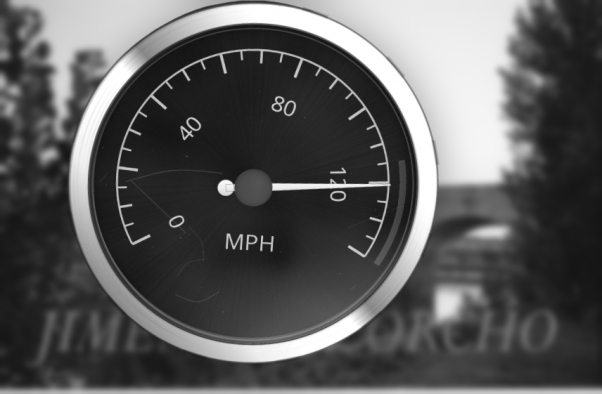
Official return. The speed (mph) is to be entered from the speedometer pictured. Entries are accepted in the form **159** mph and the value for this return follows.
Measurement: **120** mph
